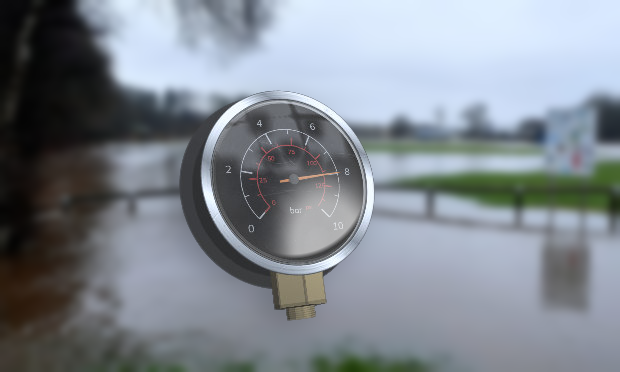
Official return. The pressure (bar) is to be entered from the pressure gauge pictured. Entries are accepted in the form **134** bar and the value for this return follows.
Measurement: **8** bar
